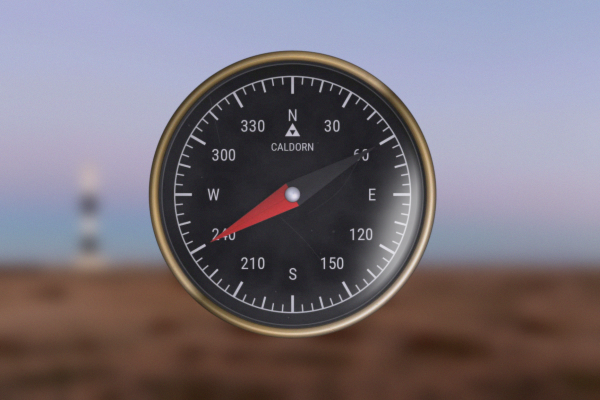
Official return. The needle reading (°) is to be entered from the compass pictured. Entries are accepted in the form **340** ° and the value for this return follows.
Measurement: **240** °
